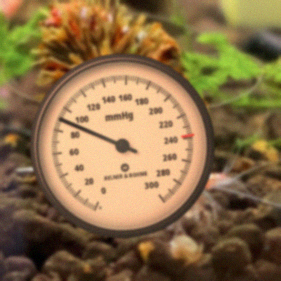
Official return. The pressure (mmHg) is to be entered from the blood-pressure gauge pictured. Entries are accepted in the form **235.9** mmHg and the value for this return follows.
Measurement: **90** mmHg
